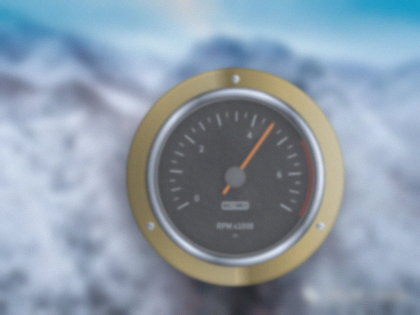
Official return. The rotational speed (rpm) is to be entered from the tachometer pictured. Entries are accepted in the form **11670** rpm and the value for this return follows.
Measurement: **4500** rpm
